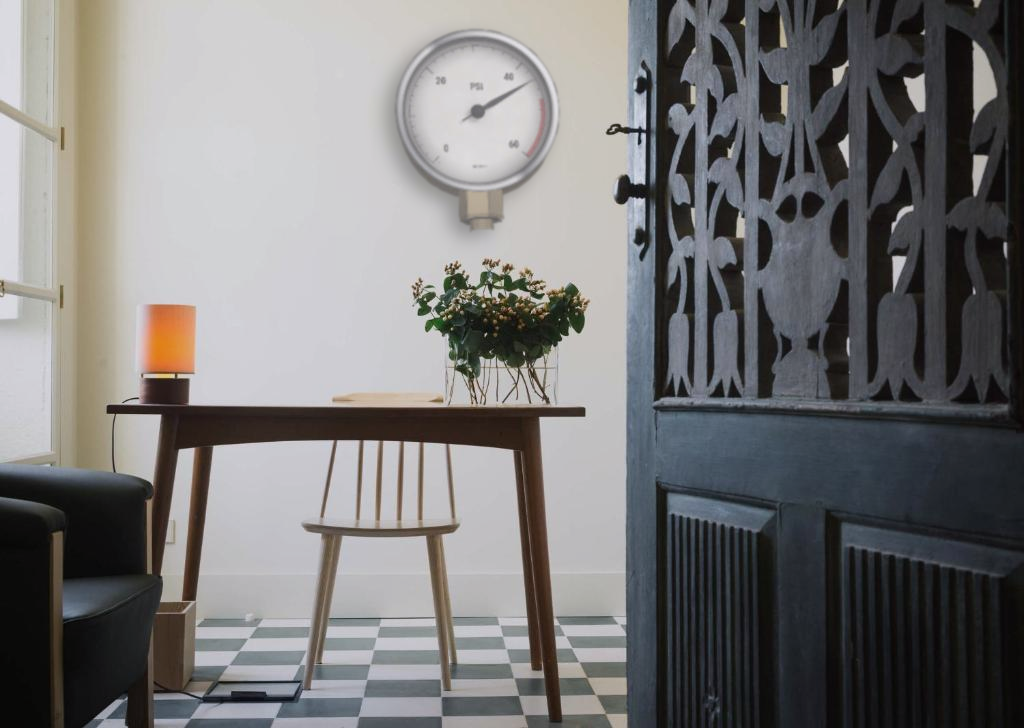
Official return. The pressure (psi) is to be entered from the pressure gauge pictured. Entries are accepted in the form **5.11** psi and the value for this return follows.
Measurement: **44** psi
